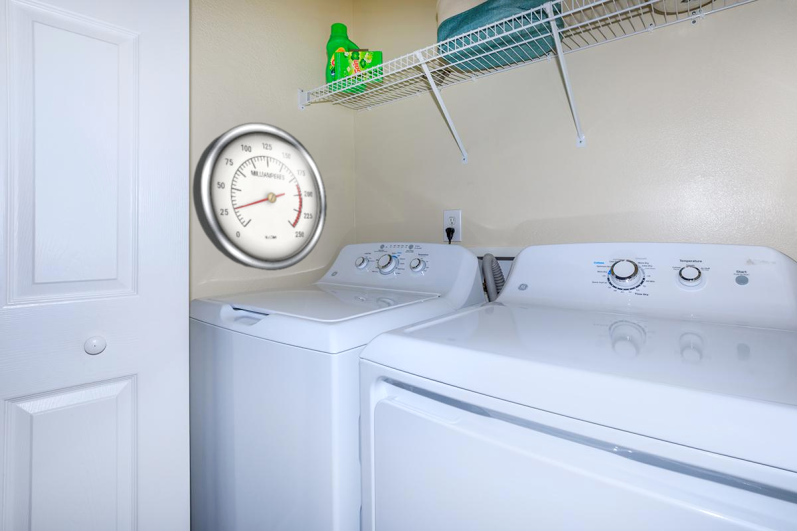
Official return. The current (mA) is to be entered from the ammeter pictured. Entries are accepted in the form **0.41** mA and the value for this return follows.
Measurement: **25** mA
